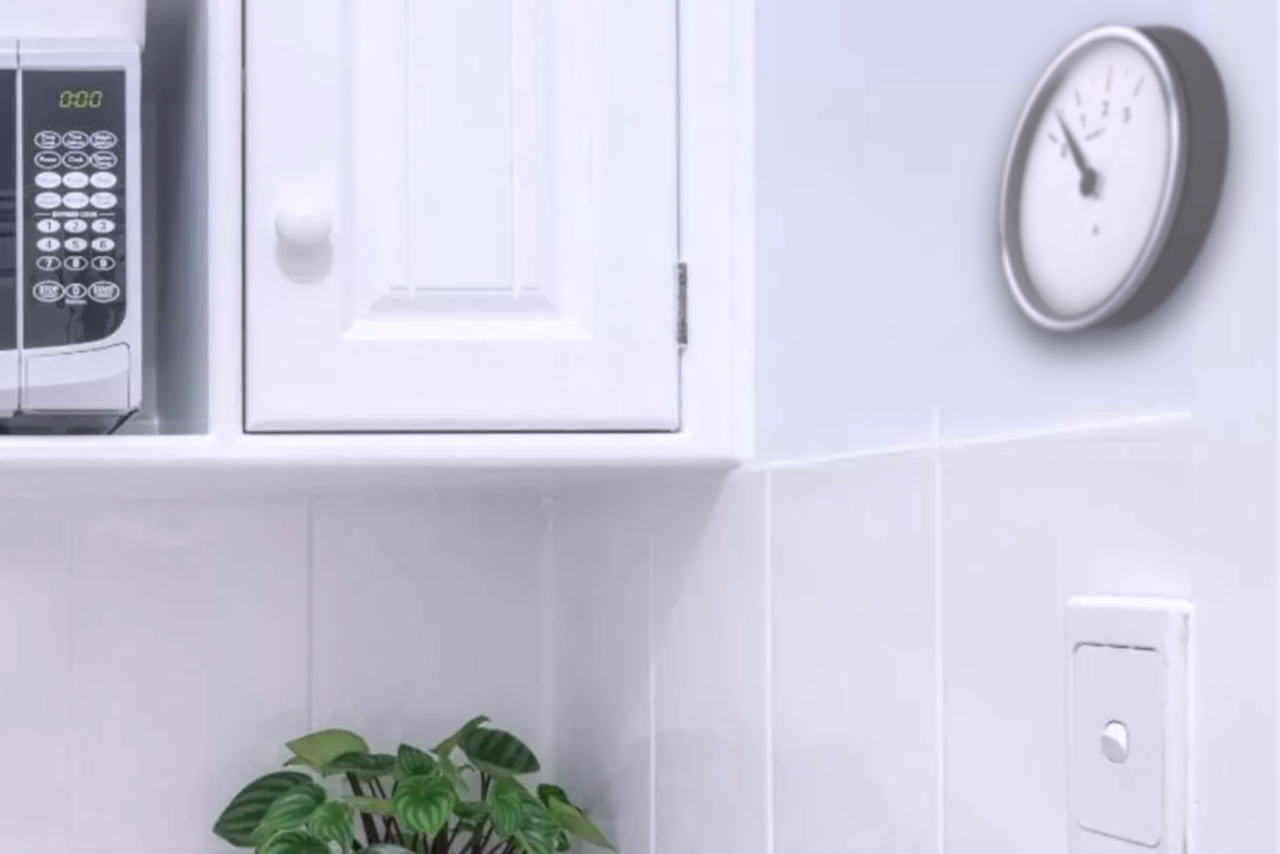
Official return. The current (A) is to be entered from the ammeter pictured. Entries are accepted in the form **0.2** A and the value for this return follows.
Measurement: **0.5** A
